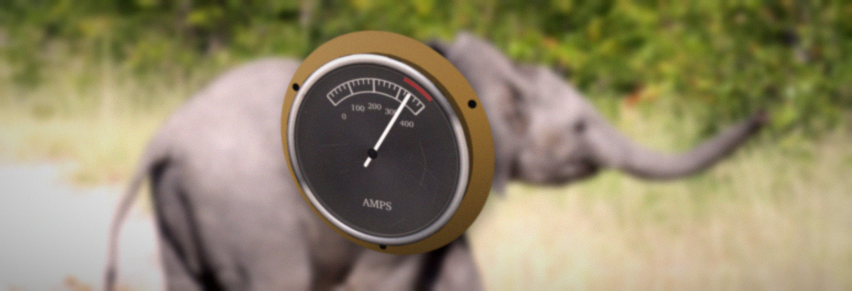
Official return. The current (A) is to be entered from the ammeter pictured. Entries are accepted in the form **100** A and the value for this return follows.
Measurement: **340** A
